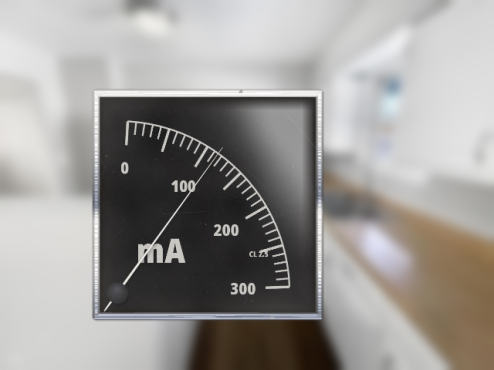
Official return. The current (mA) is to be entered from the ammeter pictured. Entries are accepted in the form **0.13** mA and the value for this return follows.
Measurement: **115** mA
